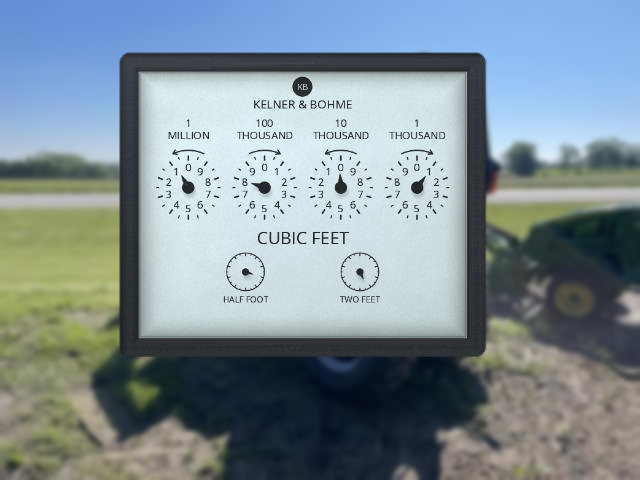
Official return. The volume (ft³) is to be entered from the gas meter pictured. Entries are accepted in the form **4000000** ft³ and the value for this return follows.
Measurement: **80100** ft³
